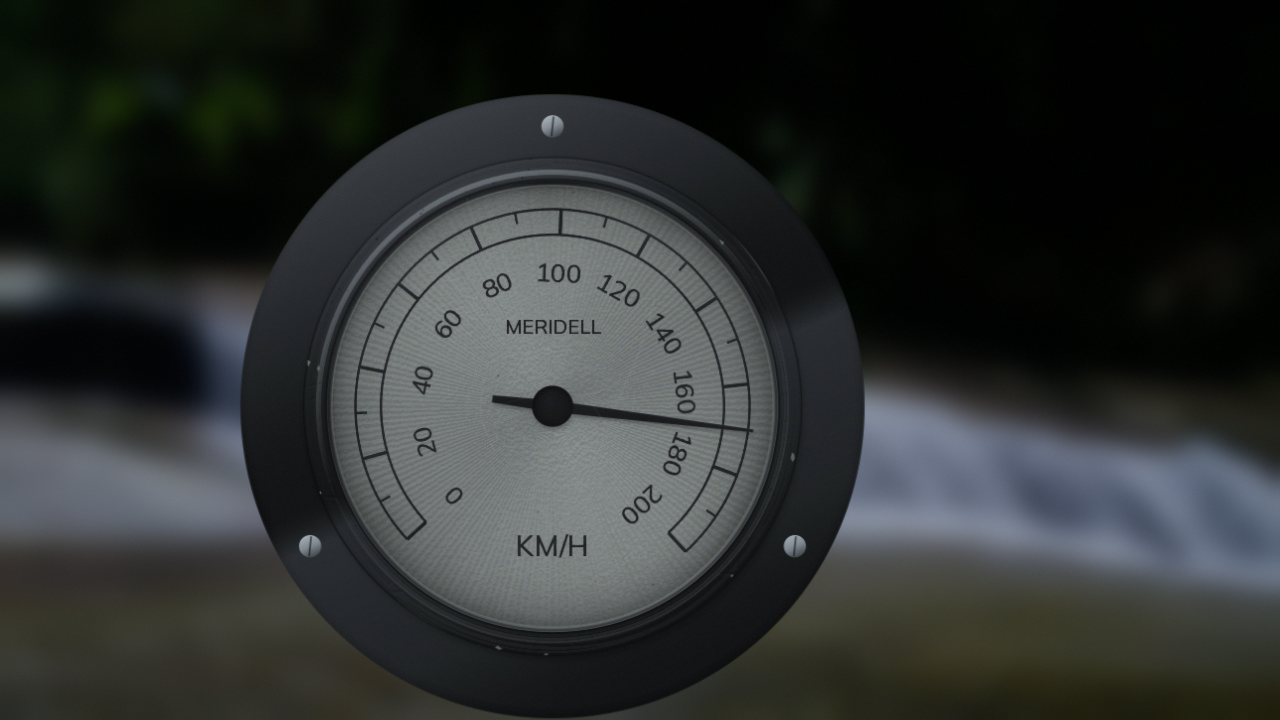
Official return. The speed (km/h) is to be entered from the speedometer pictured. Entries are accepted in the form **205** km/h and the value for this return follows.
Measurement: **170** km/h
